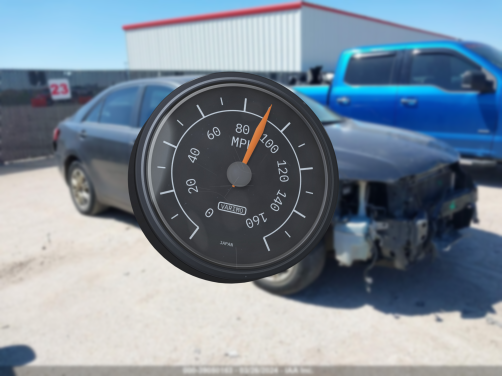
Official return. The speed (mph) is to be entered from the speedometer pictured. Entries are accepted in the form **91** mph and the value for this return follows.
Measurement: **90** mph
